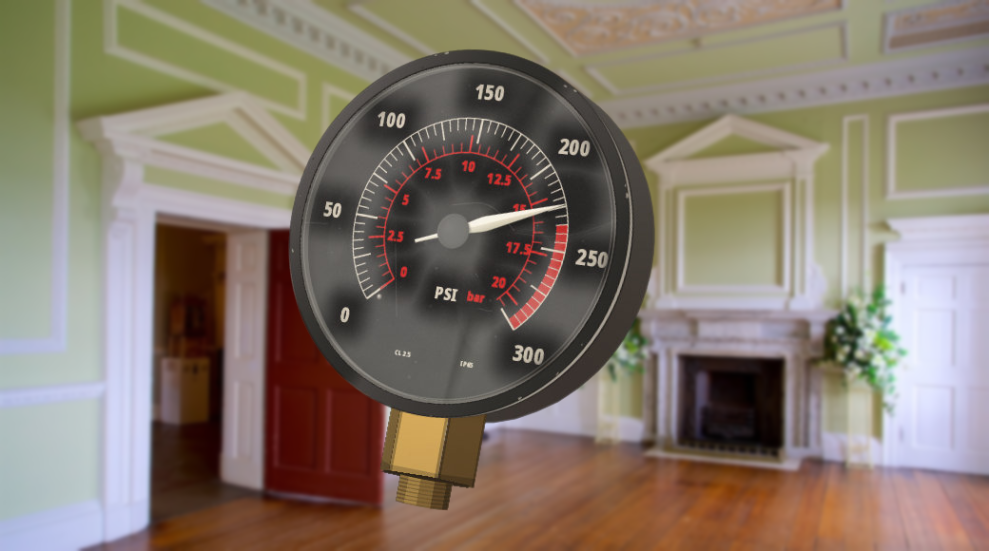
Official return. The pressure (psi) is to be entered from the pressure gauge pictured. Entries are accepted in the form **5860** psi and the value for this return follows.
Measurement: **225** psi
